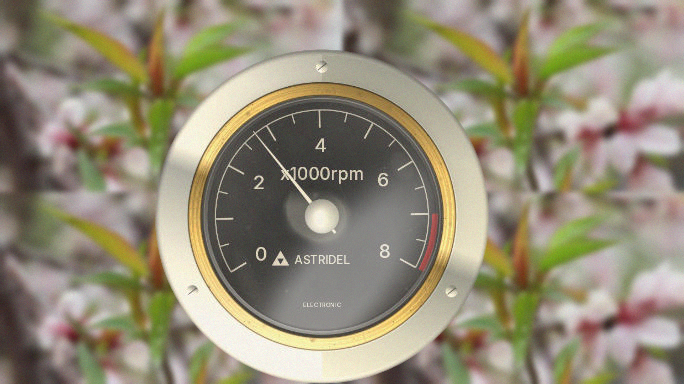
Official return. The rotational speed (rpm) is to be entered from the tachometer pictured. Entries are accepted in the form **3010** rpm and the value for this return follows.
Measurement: **2750** rpm
